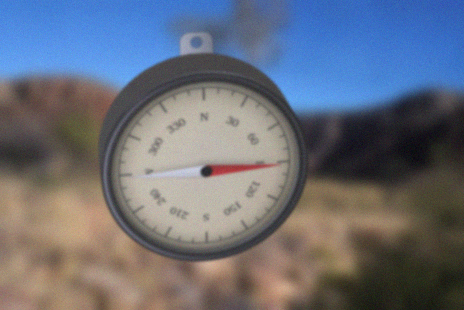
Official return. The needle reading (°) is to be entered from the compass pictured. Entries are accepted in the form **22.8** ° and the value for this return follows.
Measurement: **90** °
